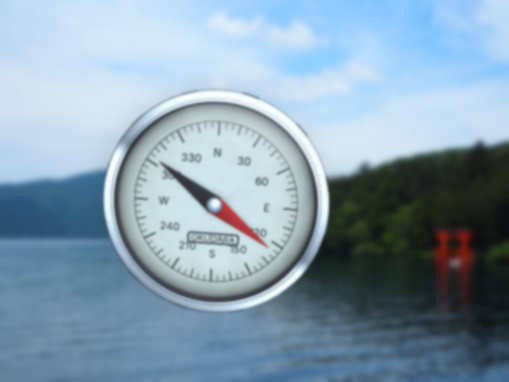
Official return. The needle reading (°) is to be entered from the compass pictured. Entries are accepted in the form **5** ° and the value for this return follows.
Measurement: **125** °
